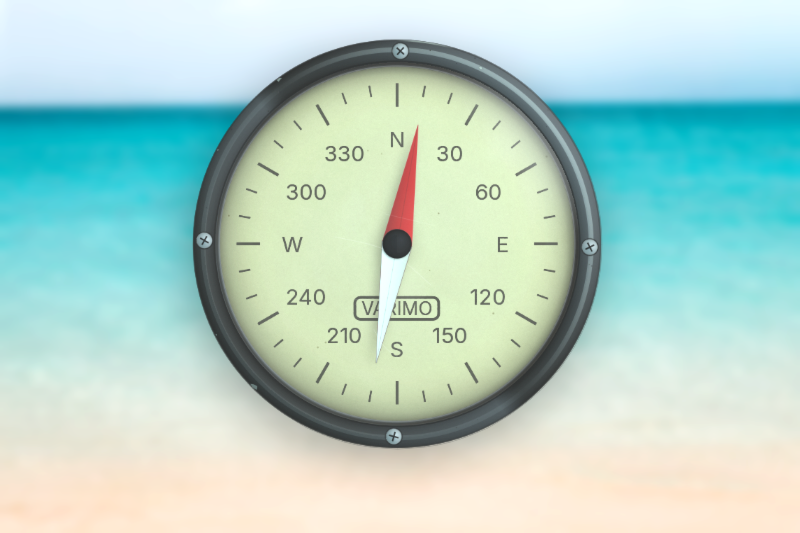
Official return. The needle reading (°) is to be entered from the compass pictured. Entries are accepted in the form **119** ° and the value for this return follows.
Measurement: **10** °
